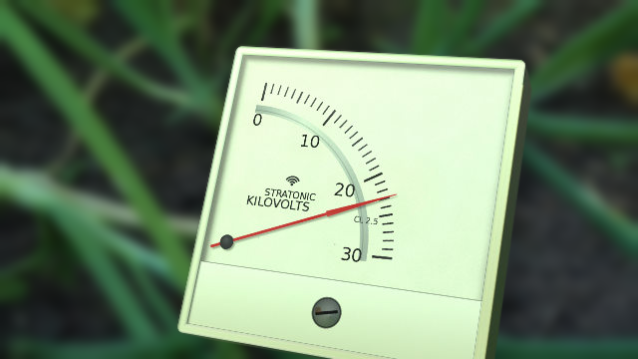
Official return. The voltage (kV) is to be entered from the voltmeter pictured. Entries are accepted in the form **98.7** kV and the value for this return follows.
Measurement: **23** kV
